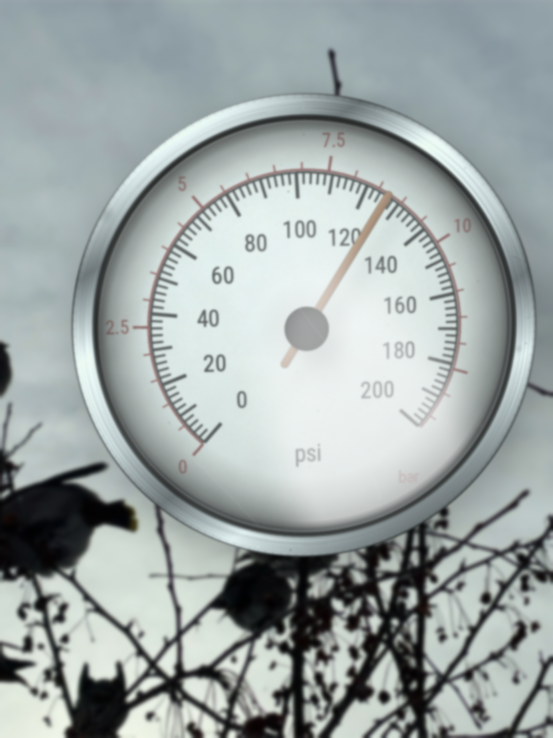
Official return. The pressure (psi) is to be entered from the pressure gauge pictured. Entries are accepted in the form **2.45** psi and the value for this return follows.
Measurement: **126** psi
